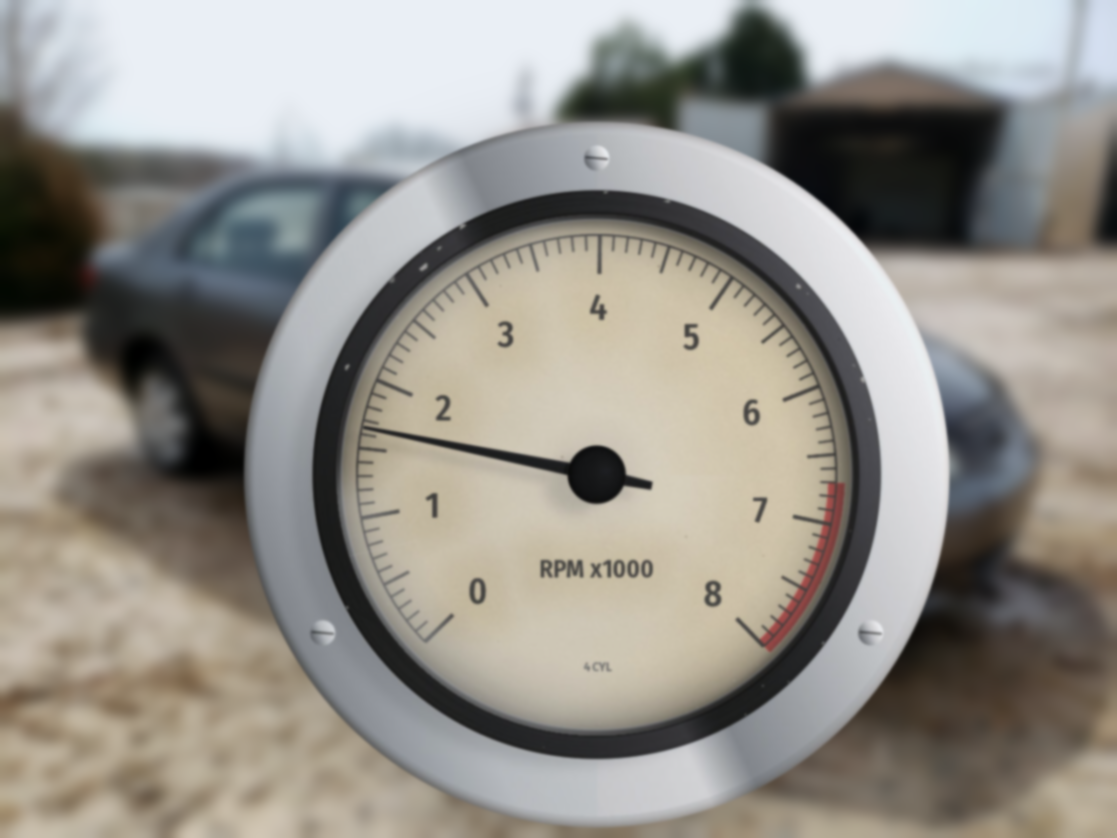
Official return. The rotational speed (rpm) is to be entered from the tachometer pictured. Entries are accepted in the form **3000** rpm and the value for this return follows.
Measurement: **1650** rpm
